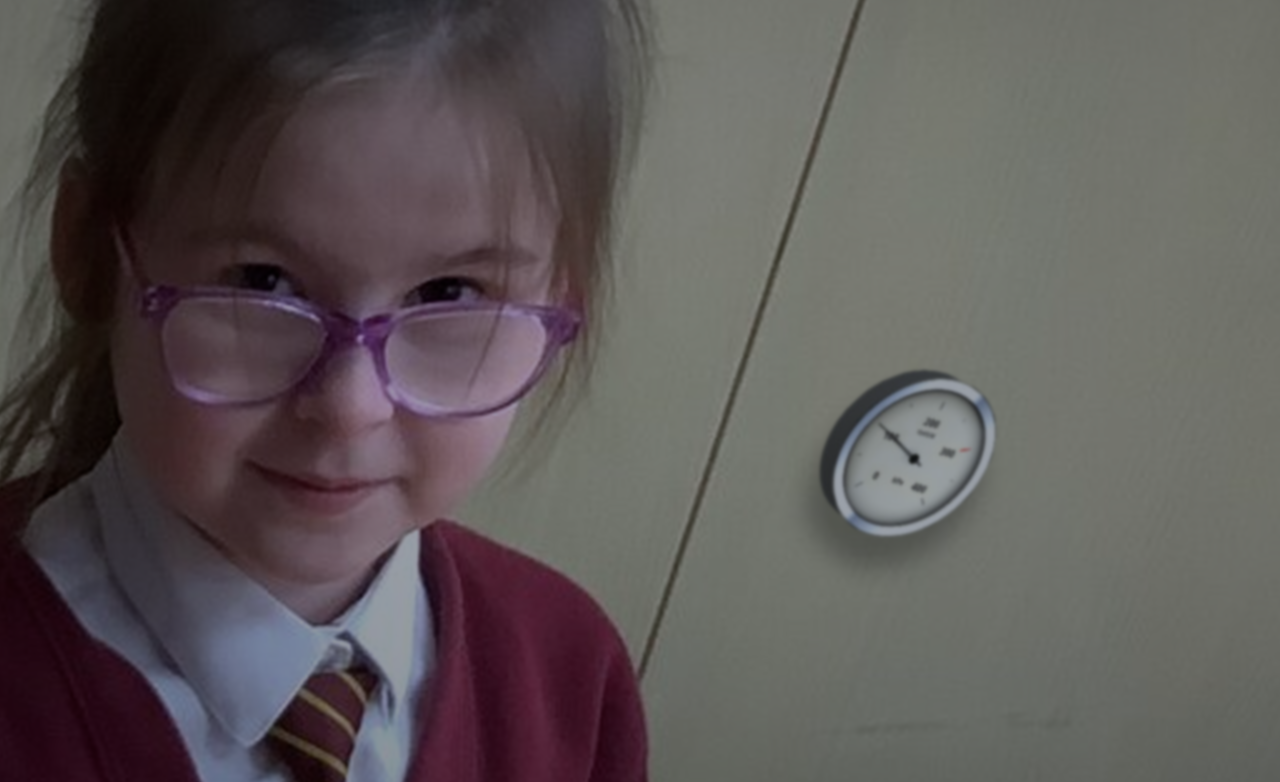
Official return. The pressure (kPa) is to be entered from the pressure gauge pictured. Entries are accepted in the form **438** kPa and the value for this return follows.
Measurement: **100** kPa
